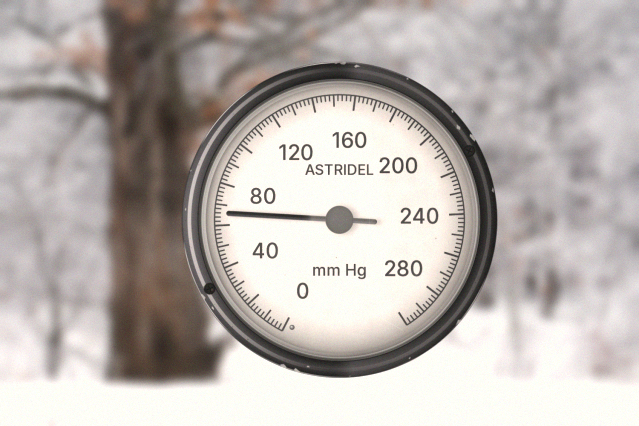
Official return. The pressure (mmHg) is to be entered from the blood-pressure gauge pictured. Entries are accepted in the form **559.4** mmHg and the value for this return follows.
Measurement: **66** mmHg
